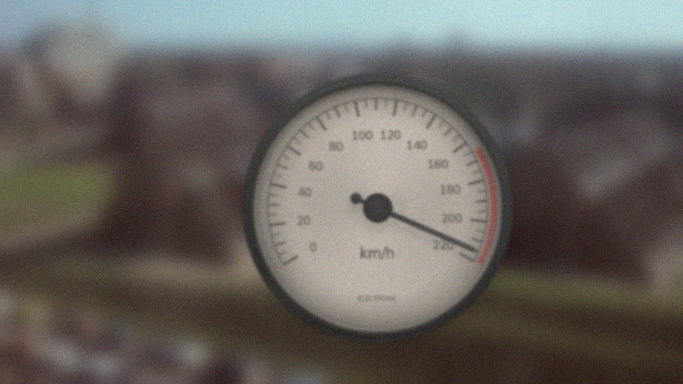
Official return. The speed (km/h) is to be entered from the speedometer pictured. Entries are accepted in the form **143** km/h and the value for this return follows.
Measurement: **215** km/h
